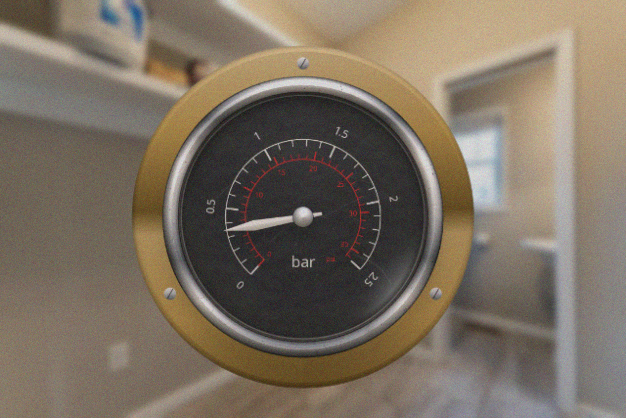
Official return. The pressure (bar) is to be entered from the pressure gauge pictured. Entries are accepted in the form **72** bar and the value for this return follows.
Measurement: **0.35** bar
